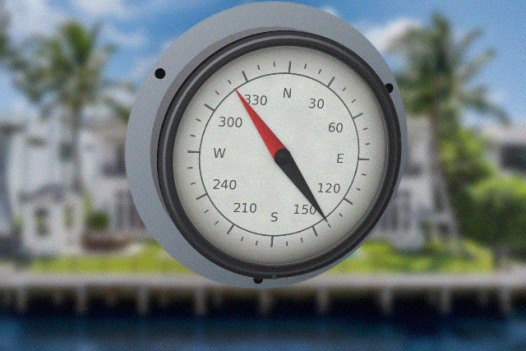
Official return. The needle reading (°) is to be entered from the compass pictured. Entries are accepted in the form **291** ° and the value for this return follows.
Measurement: **320** °
